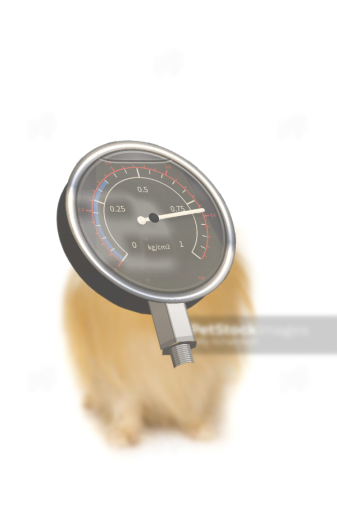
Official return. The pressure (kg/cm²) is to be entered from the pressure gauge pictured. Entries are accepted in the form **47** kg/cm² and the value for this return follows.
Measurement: **0.8** kg/cm²
